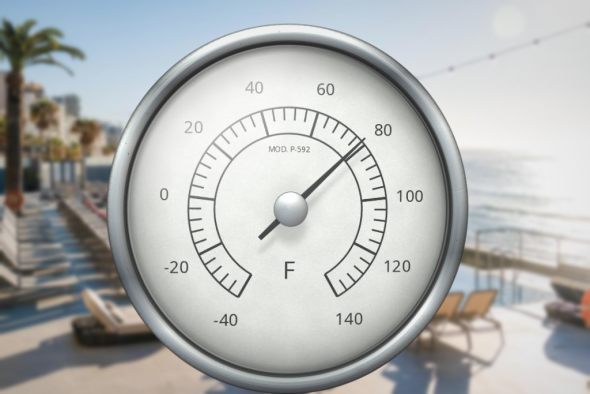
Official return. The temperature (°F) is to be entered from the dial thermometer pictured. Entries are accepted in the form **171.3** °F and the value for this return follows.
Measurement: **78** °F
